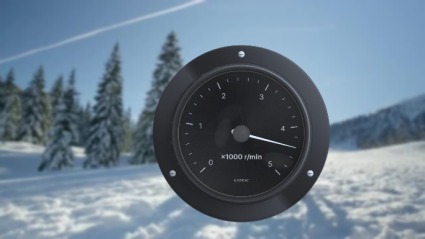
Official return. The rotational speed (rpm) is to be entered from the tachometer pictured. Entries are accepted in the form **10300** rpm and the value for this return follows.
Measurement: **4400** rpm
